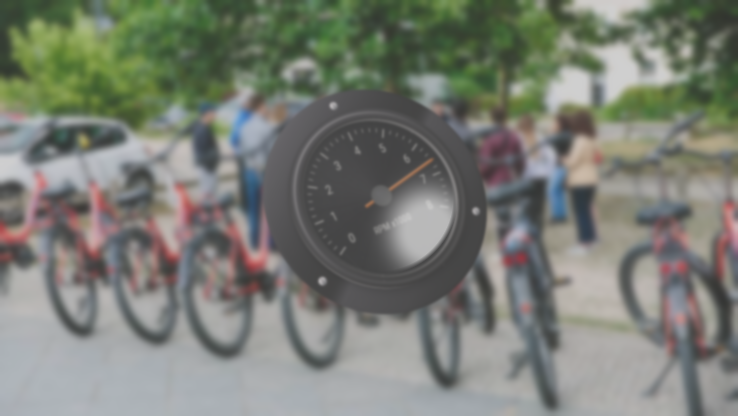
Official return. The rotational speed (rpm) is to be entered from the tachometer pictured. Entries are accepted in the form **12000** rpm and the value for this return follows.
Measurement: **6600** rpm
